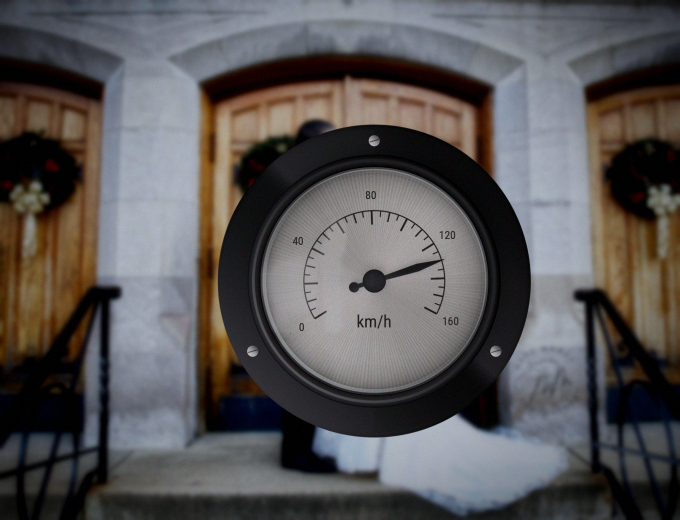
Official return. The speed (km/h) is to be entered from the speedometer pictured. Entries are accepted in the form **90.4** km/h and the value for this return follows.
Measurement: **130** km/h
